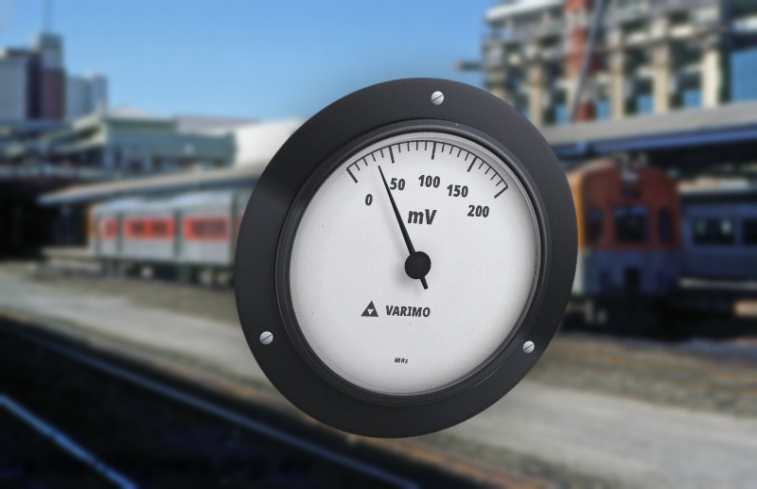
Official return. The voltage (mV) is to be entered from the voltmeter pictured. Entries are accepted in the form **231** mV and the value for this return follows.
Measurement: **30** mV
